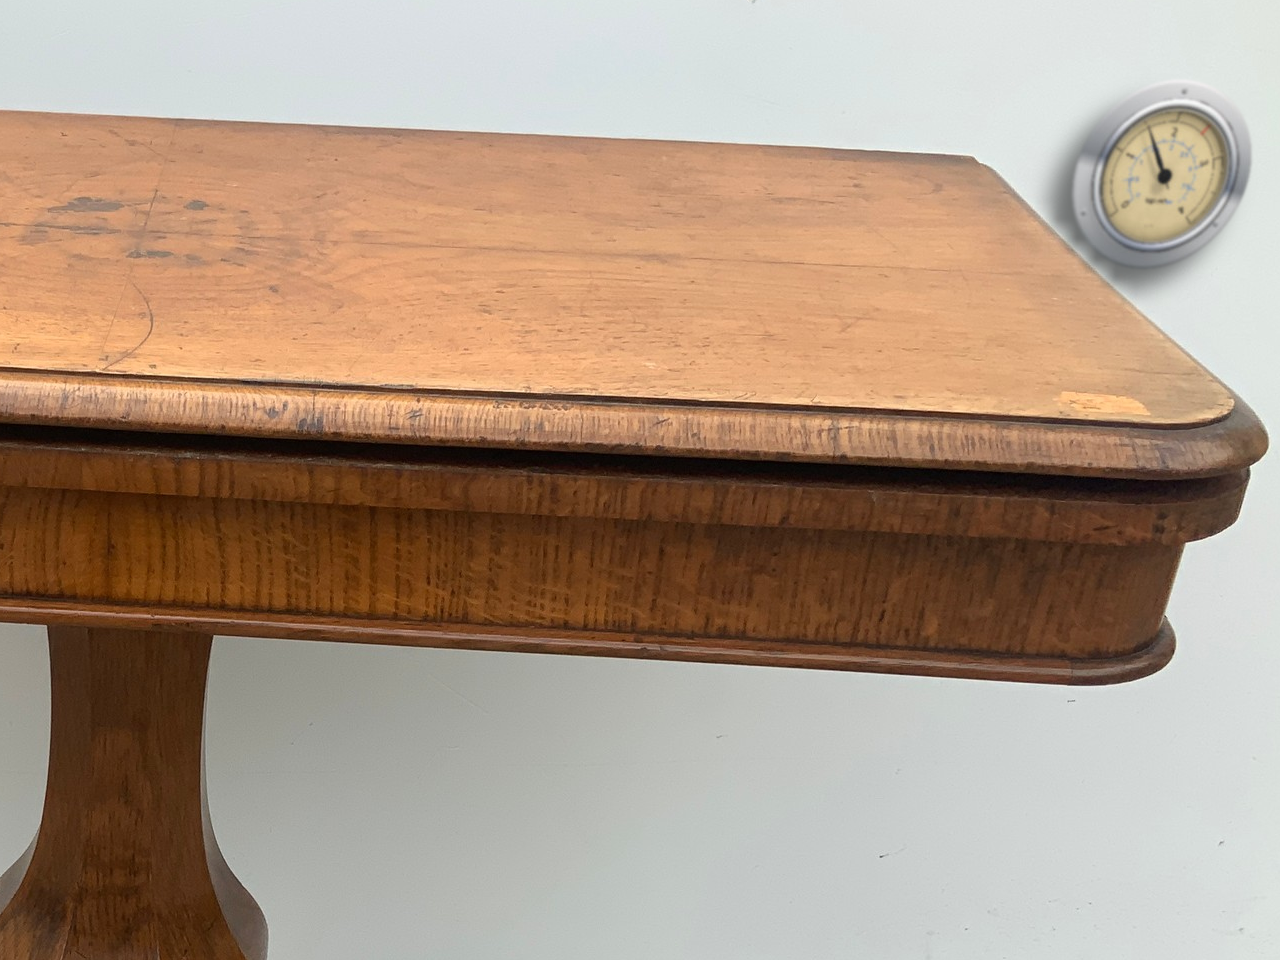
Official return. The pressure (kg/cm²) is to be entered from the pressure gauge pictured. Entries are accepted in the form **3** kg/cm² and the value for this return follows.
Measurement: **1.5** kg/cm²
